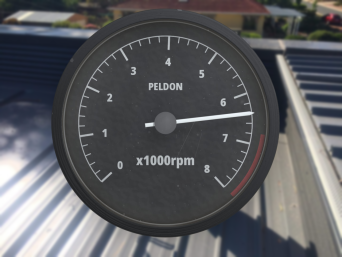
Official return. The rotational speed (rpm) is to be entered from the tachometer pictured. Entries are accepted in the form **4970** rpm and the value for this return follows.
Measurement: **6400** rpm
